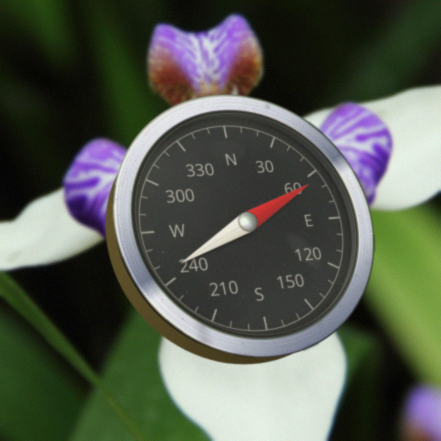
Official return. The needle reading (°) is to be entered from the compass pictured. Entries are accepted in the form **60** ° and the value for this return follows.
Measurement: **65** °
